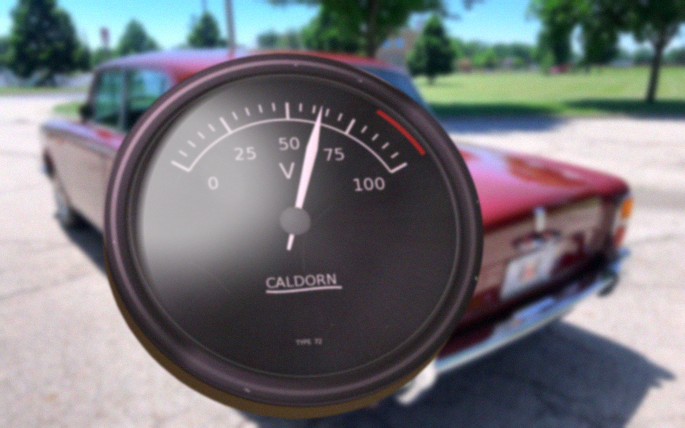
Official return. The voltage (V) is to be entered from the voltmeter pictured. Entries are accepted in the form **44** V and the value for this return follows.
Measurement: **62.5** V
